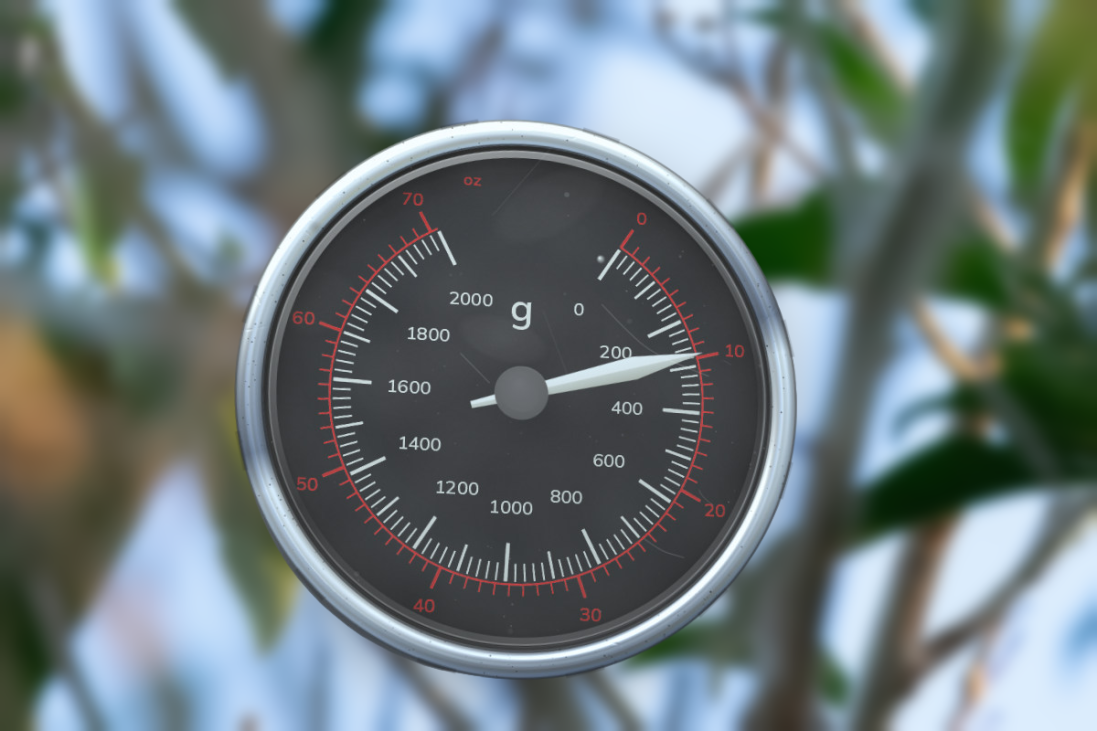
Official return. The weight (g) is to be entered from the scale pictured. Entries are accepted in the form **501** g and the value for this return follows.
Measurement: **280** g
